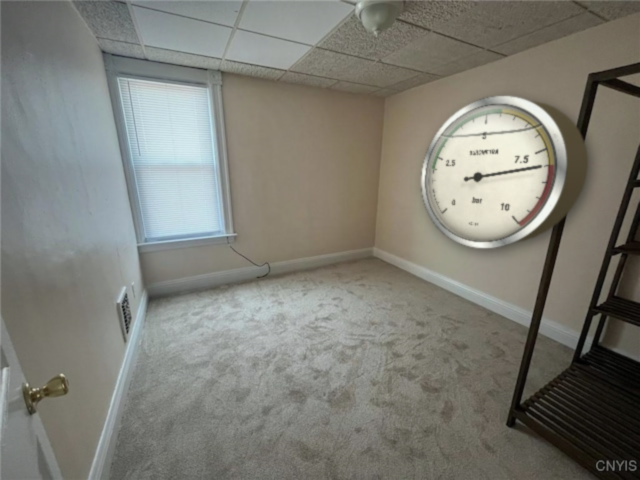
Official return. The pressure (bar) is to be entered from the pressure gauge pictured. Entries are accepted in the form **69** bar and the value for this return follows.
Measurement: **8** bar
